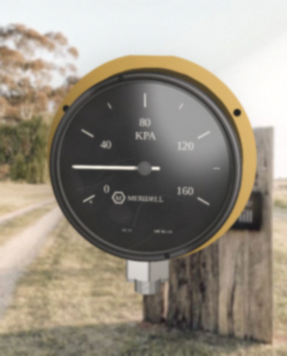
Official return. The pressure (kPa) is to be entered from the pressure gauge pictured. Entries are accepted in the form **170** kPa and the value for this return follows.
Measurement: **20** kPa
